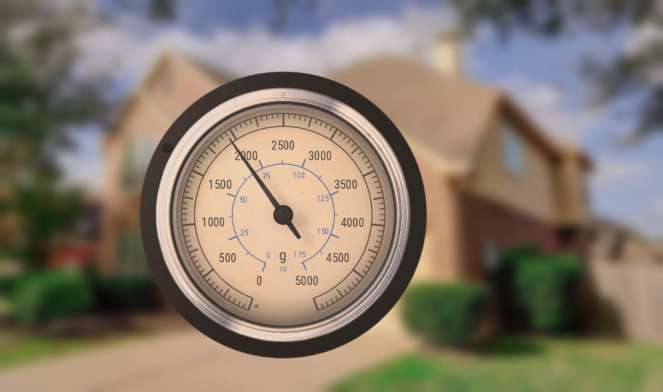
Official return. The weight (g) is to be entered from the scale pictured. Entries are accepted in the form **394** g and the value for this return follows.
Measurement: **1950** g
